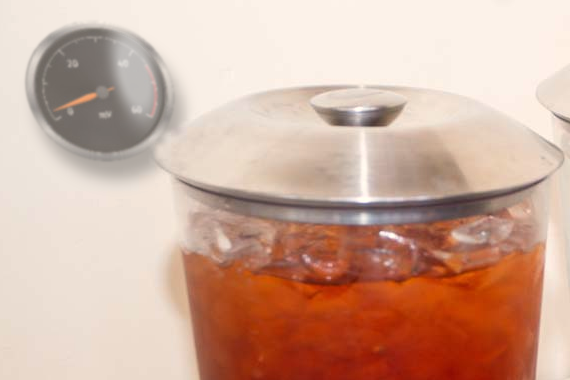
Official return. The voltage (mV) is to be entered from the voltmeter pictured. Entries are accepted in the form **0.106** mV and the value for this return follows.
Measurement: **2.5** mV
